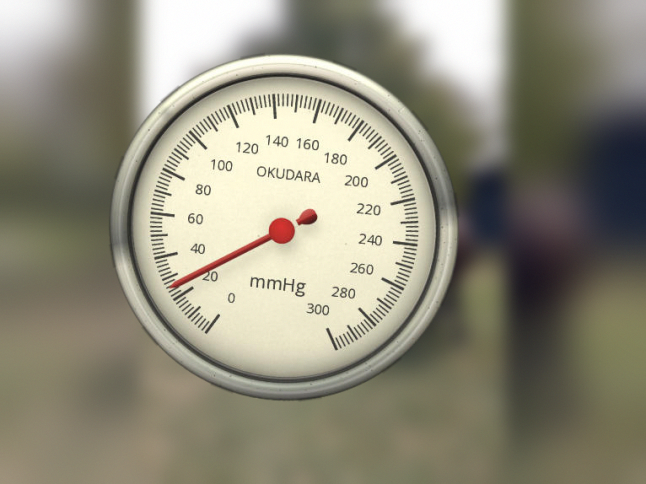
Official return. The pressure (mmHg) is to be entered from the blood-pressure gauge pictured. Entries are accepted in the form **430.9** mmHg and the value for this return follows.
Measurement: **26** mmHg
